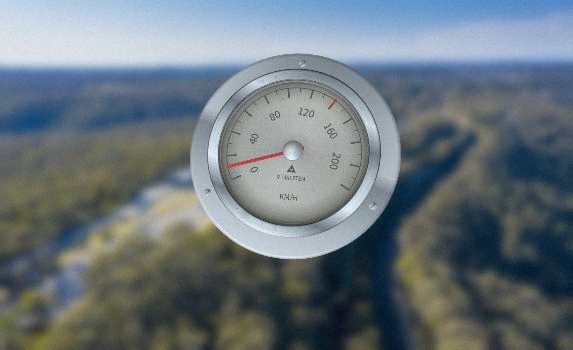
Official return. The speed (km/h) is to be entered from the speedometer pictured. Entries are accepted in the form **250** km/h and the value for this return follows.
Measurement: **10** km/h
